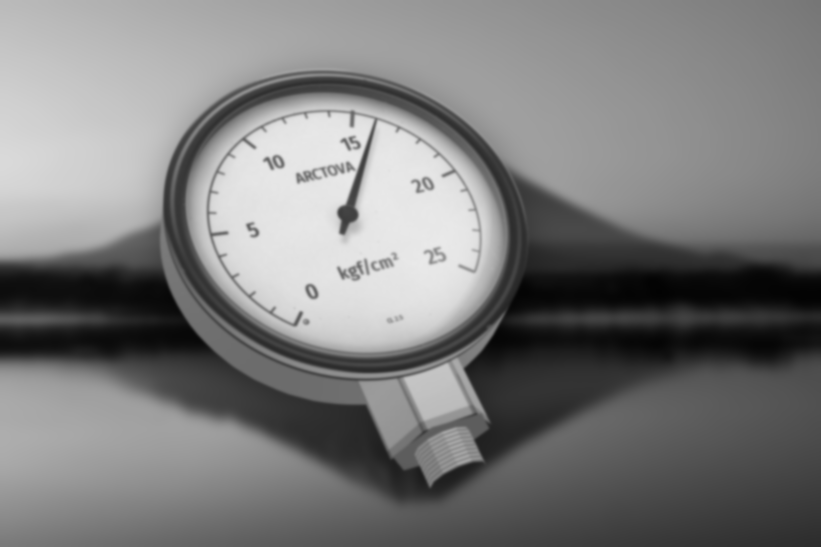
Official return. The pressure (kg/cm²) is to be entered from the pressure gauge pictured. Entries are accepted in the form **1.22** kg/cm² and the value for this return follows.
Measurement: **16** kg/cm²
